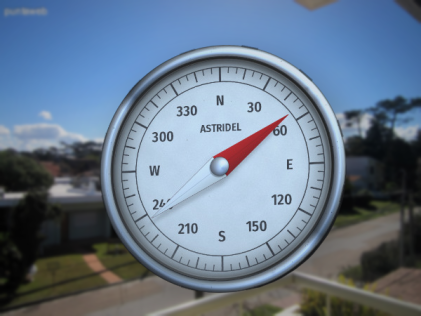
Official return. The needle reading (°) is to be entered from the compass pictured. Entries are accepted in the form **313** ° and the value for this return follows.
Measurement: **55** °
